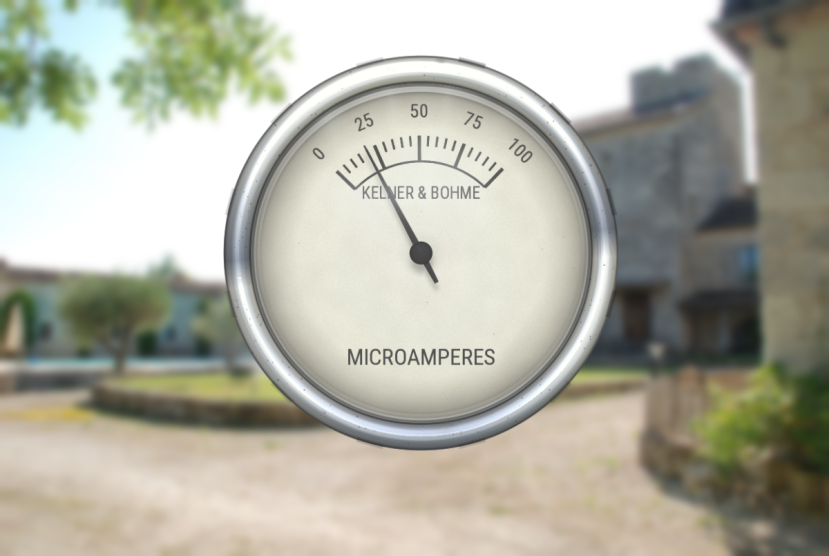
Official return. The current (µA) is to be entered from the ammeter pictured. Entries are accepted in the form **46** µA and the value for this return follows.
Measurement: **20** µA
